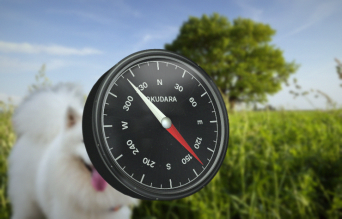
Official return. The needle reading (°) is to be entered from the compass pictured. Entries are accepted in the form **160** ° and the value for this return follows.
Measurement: **140** °
